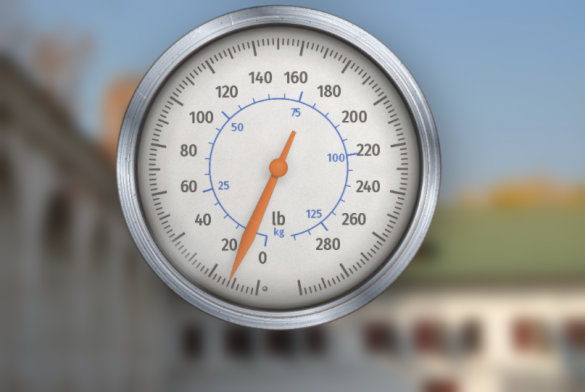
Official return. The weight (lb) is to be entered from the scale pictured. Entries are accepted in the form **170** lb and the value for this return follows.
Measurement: **12** lb
